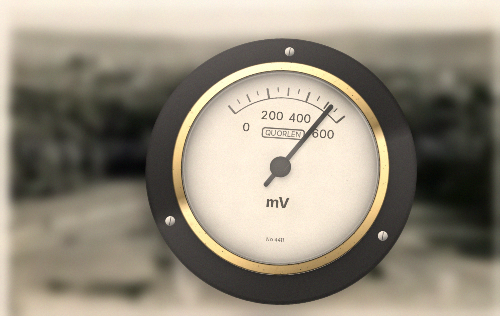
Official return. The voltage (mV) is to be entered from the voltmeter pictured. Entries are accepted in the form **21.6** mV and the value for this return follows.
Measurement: **525** mV
